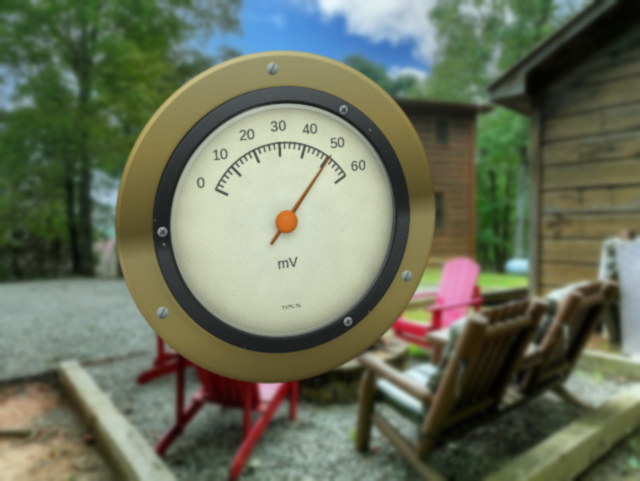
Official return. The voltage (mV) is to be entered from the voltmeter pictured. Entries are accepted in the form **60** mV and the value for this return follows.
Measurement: **50** mV
